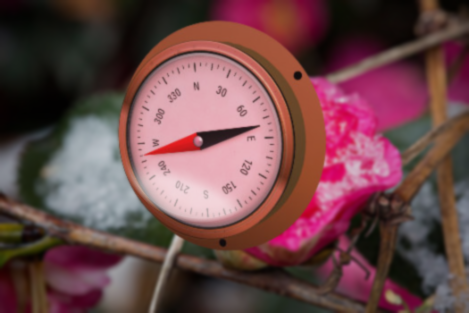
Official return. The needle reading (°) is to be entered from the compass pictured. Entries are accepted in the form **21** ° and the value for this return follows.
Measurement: **260** °
